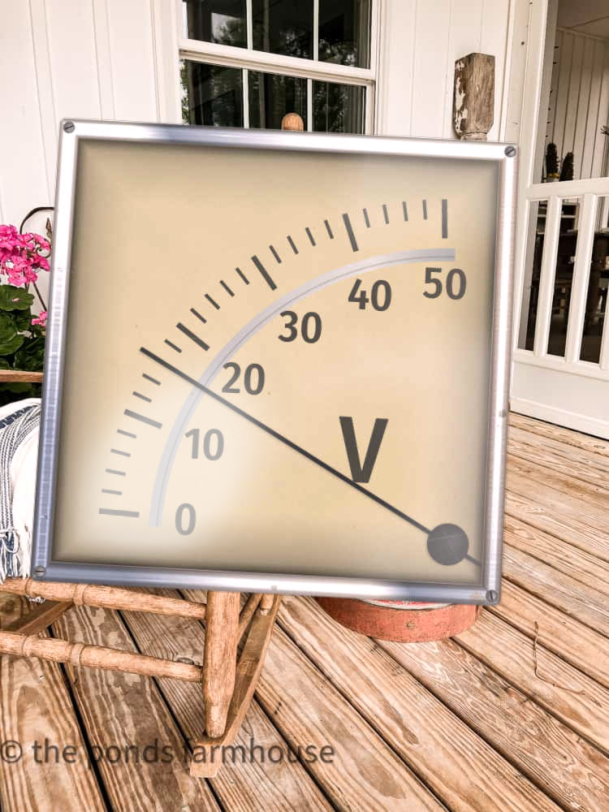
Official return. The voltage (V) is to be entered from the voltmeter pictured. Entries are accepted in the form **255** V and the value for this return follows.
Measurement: **16** V
